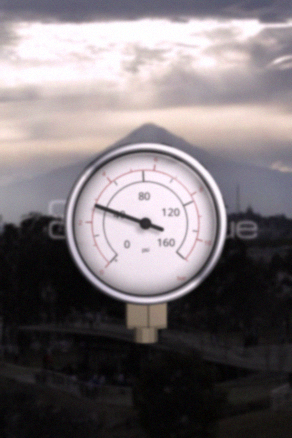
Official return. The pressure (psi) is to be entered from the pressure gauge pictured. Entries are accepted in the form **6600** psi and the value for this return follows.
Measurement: **40** psi
